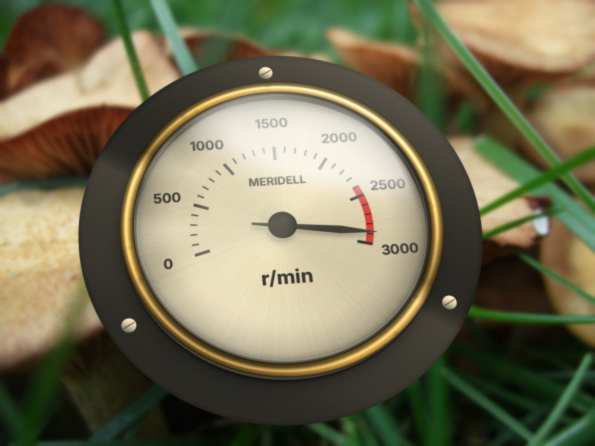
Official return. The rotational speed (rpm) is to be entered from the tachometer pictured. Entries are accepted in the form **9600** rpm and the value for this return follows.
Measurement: **2900** rpm
